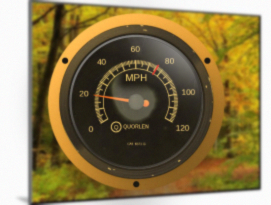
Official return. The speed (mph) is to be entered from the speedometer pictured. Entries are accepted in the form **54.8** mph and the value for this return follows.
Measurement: **20** mph
